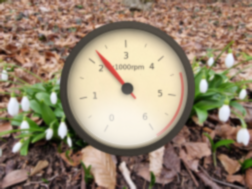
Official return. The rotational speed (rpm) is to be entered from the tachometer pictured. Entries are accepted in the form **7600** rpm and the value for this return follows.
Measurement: **2250** rpm
